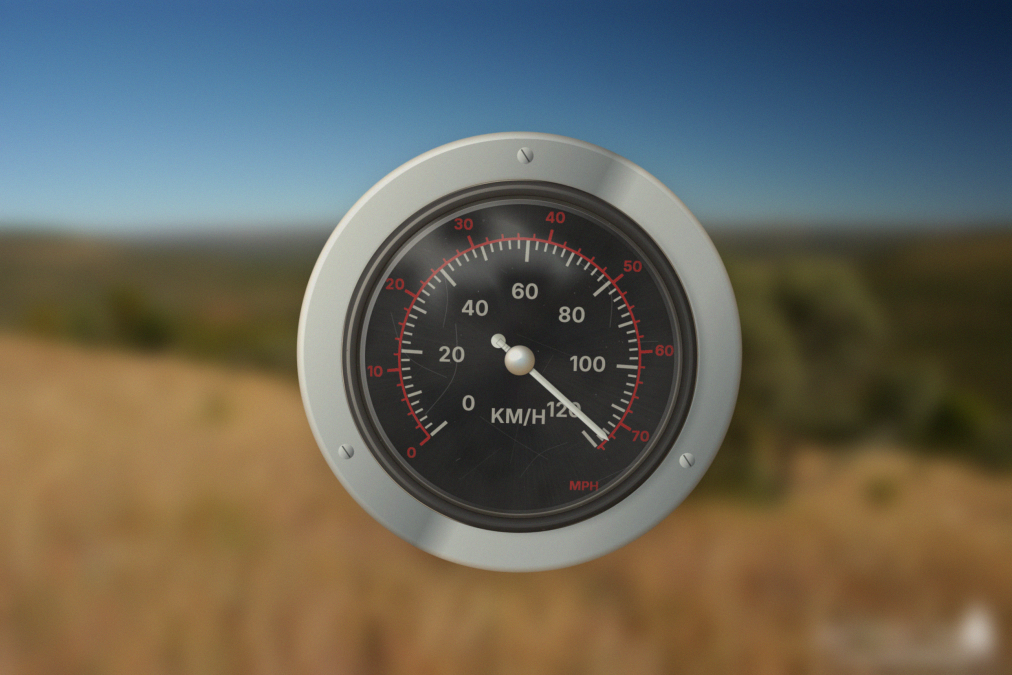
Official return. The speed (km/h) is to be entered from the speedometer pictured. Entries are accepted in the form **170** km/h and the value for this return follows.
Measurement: **117** km/h
